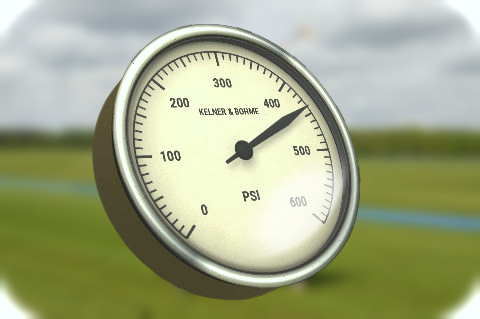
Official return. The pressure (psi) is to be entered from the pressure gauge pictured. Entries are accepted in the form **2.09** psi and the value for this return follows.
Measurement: **440** psi
